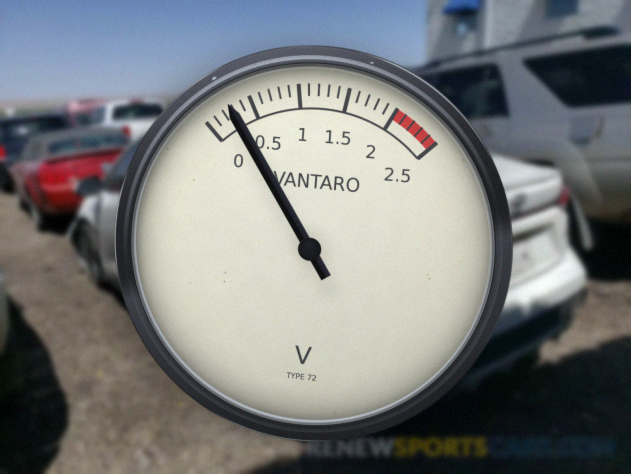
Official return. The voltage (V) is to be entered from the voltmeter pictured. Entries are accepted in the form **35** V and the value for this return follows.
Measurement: **0.3** V
